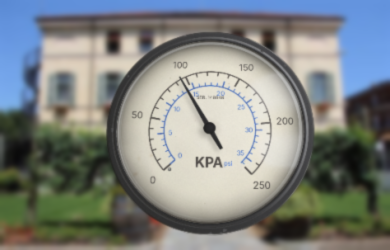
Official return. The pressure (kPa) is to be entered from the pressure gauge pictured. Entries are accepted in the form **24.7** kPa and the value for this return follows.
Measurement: **95** kPa
